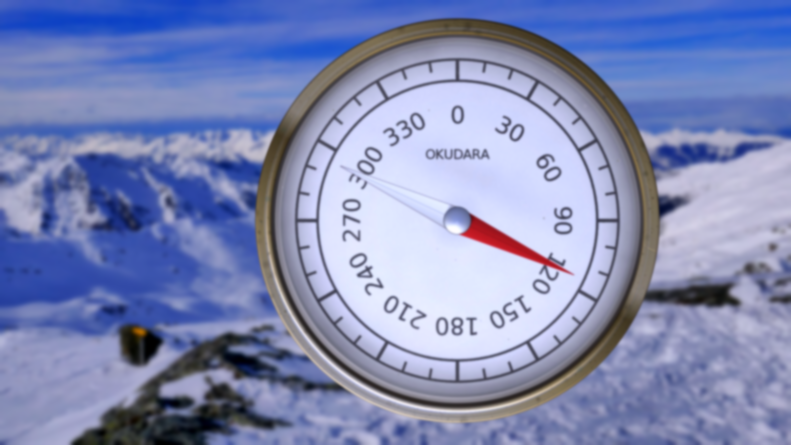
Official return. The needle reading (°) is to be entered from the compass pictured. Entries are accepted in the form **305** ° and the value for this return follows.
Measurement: **115** °
